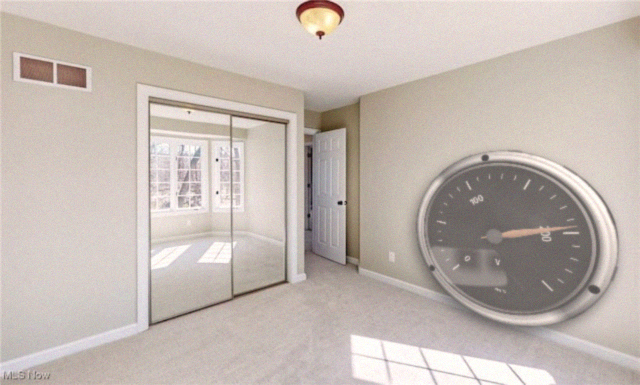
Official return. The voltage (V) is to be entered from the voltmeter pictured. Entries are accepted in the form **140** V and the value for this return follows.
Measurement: **195** V
